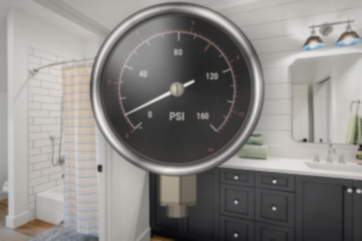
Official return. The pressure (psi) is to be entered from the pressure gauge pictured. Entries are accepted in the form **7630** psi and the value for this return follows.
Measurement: **10** psi
